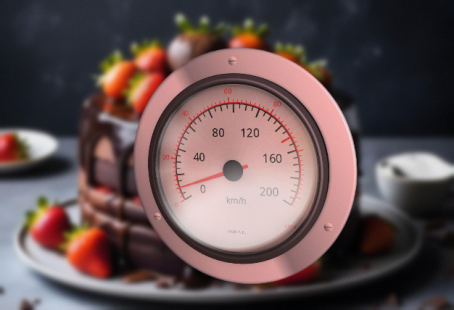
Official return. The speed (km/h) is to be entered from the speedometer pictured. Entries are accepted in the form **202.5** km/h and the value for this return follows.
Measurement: **10** km/h
